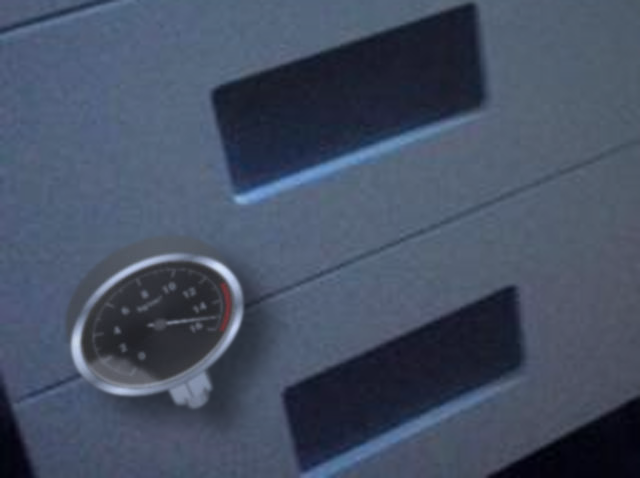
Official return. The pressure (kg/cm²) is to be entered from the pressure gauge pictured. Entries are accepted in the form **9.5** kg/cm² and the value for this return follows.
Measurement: **15** kg/cm²
